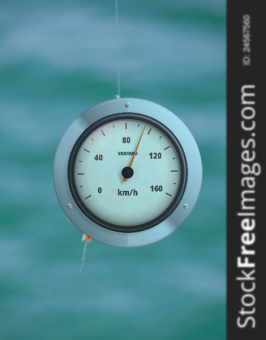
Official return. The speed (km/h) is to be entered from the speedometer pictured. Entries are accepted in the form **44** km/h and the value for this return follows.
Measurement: **95** km/h
